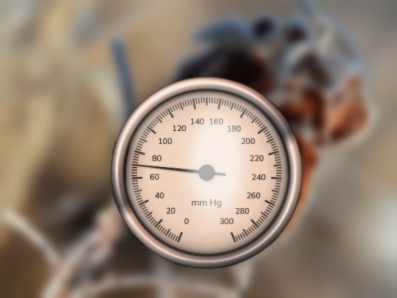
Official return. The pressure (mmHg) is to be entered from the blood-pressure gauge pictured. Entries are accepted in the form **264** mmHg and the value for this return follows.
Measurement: **70** mmHg
